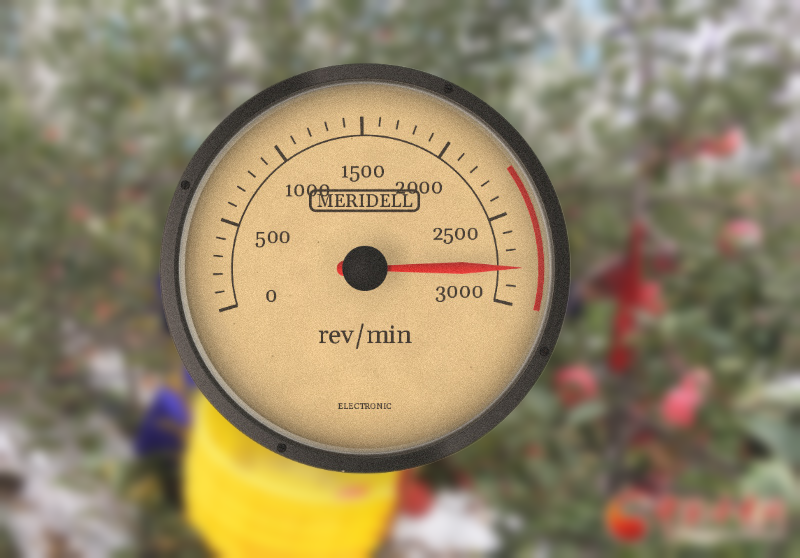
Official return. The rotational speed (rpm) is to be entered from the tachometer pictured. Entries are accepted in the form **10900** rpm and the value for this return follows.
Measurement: **2800** rpm
